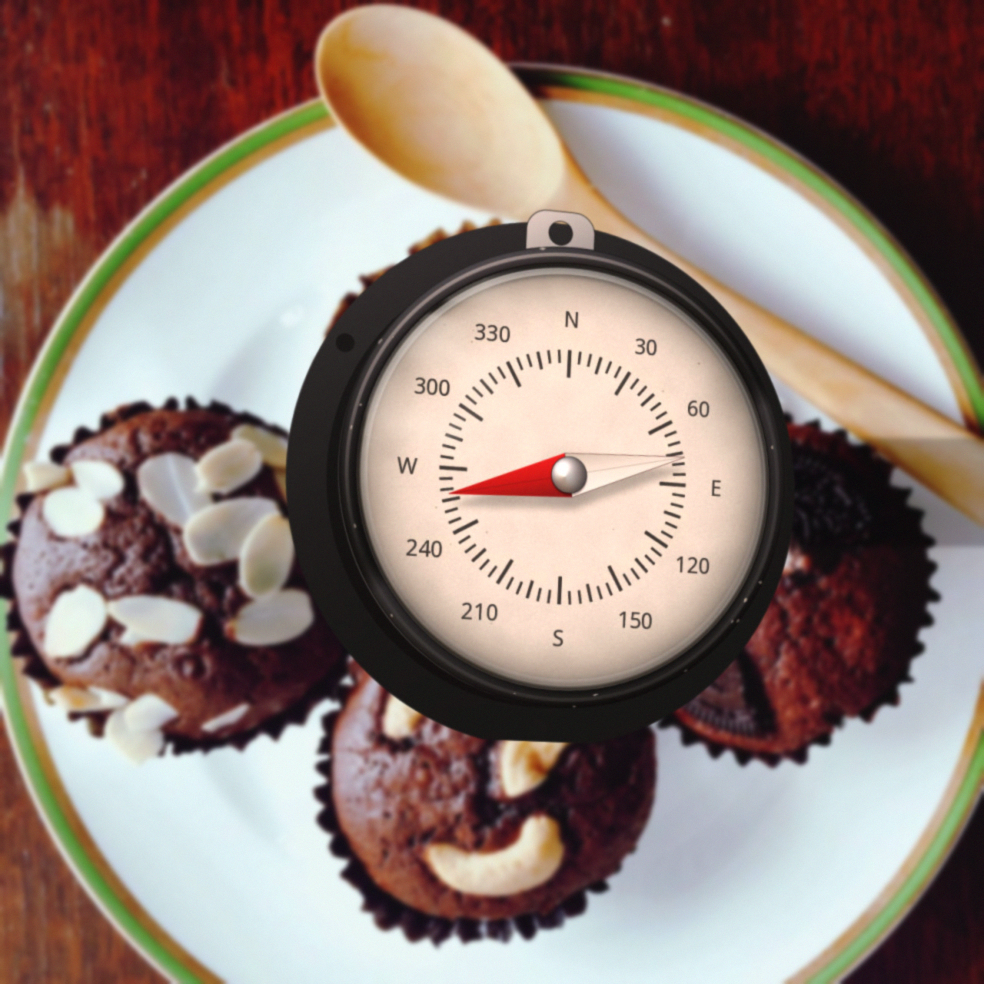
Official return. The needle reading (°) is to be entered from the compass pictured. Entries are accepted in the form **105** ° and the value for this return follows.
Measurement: **257.5** °
